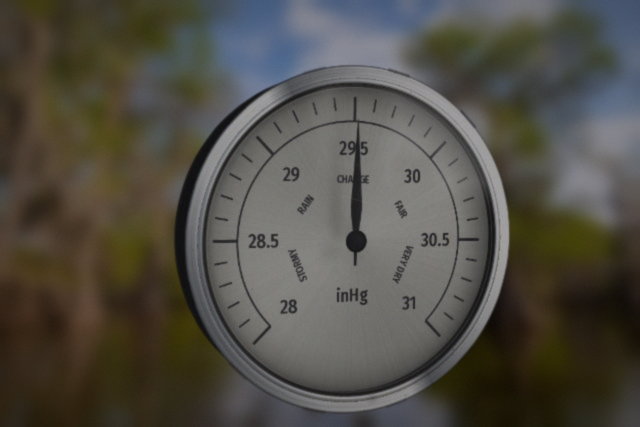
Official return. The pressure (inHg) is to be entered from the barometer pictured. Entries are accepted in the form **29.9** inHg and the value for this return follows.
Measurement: **29.5** inHg
